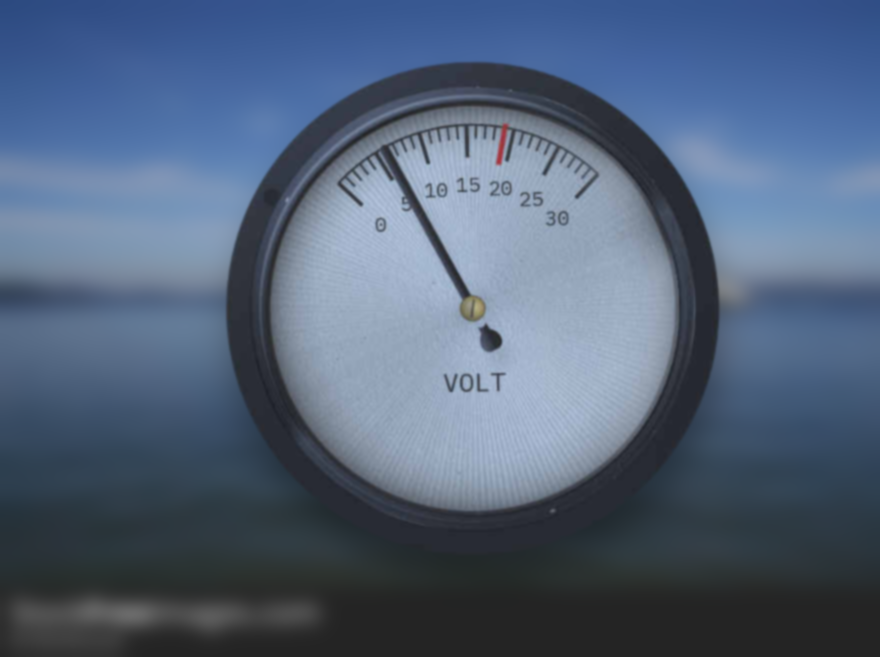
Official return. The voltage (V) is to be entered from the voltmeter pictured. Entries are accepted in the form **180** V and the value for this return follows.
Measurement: **6** V
